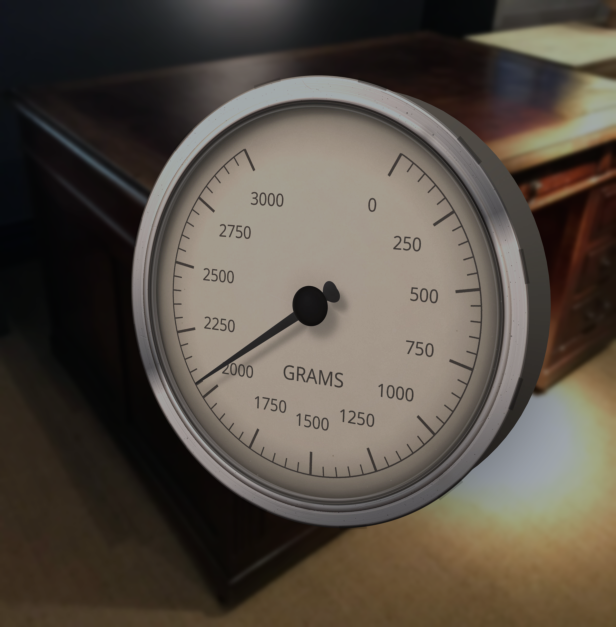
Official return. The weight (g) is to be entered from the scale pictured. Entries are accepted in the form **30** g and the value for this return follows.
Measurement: **2050** g
